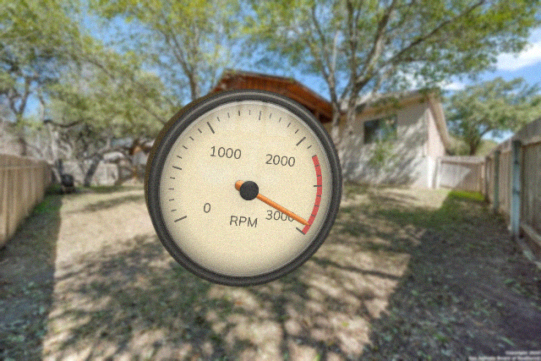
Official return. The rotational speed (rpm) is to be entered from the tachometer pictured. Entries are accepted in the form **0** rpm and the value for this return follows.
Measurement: **2900** rpm
